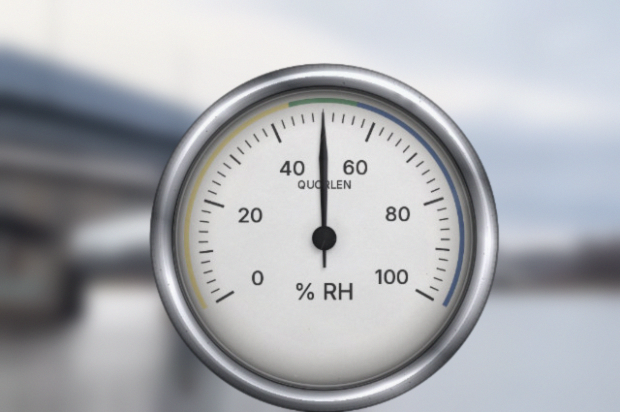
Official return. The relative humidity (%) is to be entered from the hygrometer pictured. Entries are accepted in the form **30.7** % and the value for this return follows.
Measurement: **50** %
